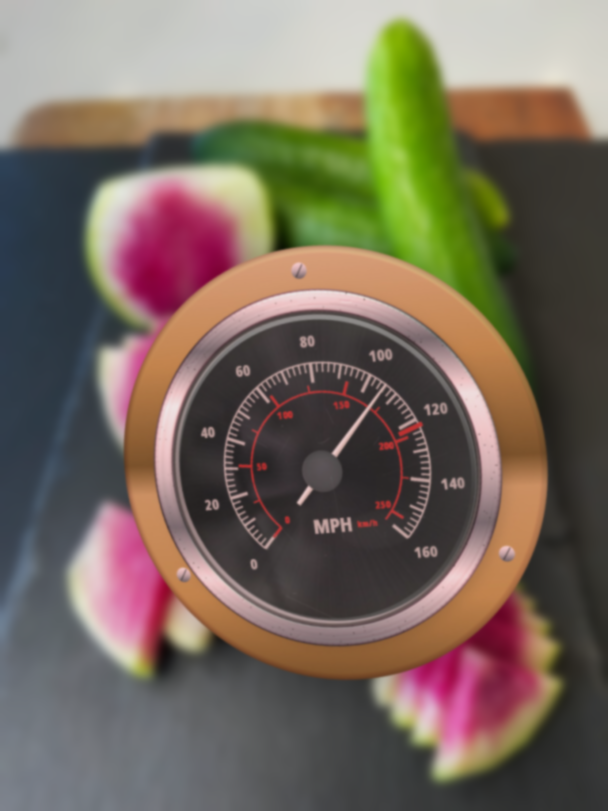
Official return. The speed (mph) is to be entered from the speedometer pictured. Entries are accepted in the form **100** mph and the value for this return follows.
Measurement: **106** mph
